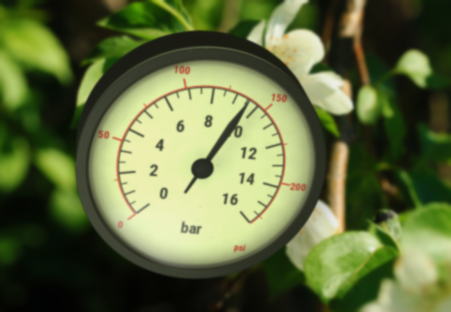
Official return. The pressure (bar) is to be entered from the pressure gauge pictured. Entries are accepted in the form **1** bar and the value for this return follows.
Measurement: **9.5** bar
